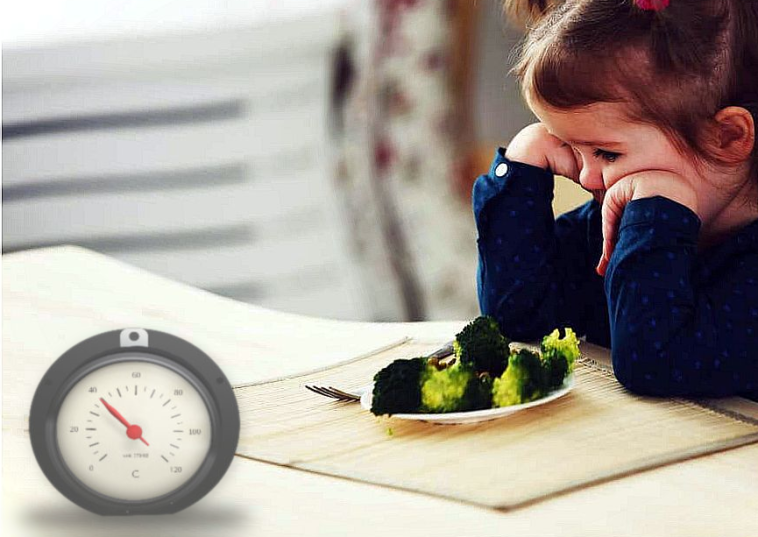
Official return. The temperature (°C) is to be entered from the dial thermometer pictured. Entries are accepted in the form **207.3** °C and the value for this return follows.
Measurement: **40** °C
